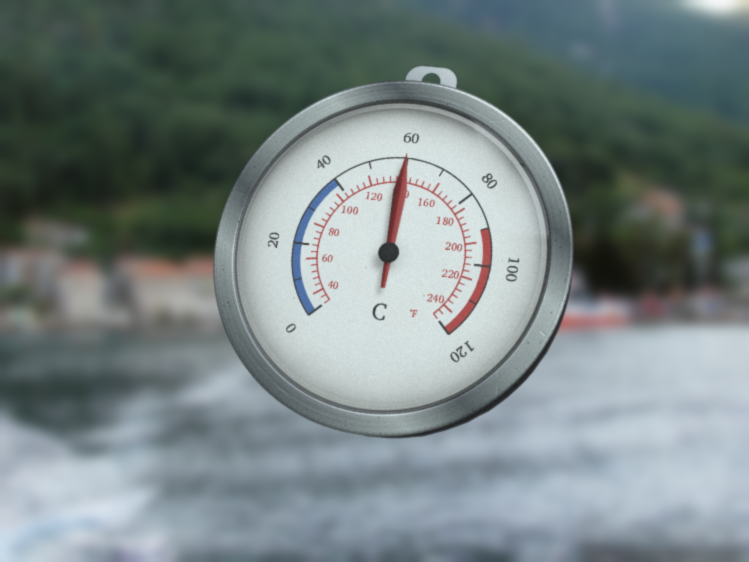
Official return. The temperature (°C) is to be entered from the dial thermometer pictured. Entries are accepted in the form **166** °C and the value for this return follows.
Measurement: **60** °C
